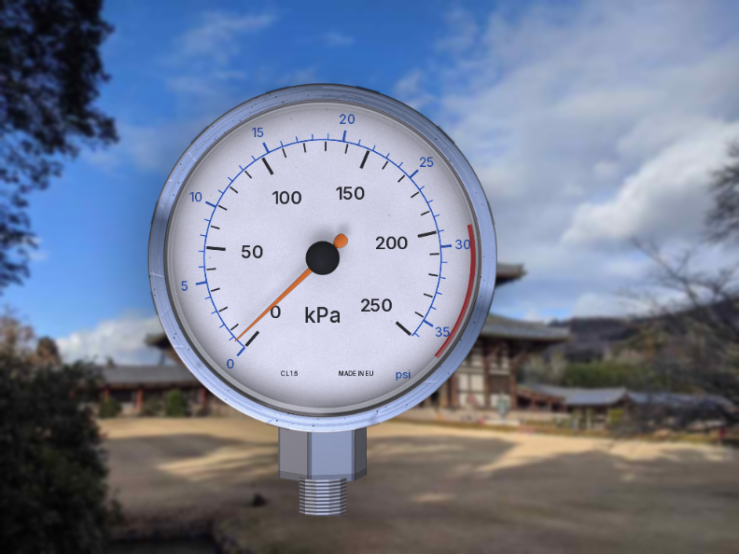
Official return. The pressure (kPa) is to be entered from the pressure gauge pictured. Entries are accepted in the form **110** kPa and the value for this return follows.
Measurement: **5** kPa
